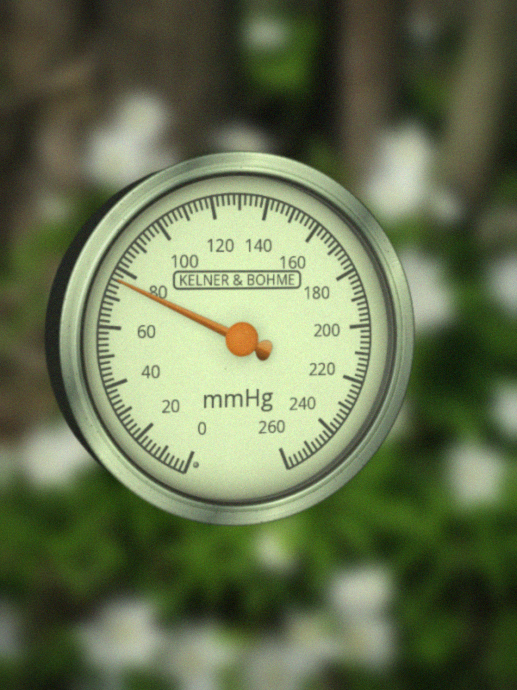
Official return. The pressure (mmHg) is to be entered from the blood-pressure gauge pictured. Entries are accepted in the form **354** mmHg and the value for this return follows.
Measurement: **76** mmHg
